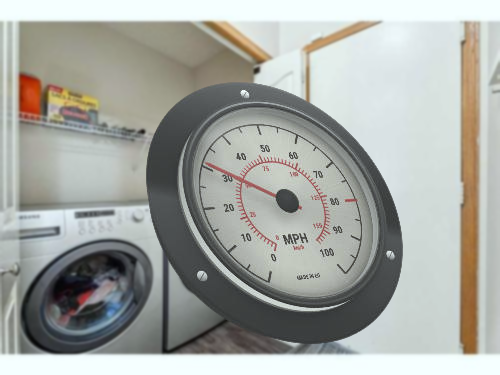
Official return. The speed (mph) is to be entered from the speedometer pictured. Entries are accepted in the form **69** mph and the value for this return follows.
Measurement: **30** mph
